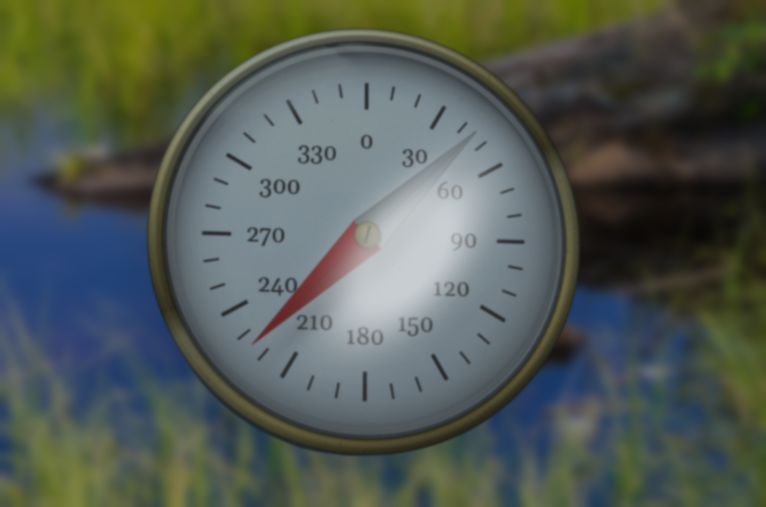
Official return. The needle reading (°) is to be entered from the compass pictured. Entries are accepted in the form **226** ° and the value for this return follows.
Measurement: **225** °
